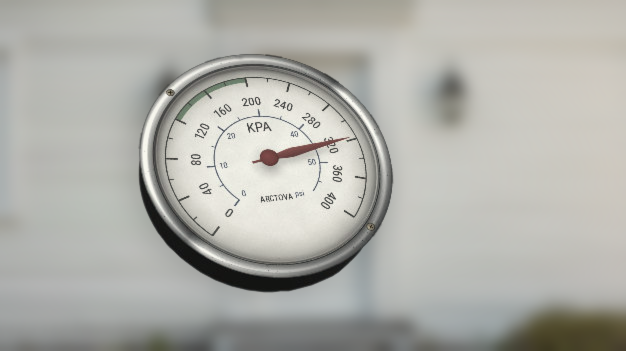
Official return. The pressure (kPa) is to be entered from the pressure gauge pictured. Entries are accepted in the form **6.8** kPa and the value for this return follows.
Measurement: **320** kPa
